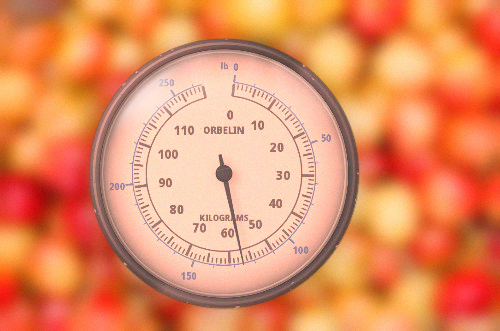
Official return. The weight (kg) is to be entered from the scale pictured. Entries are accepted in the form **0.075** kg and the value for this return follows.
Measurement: **57** kg
